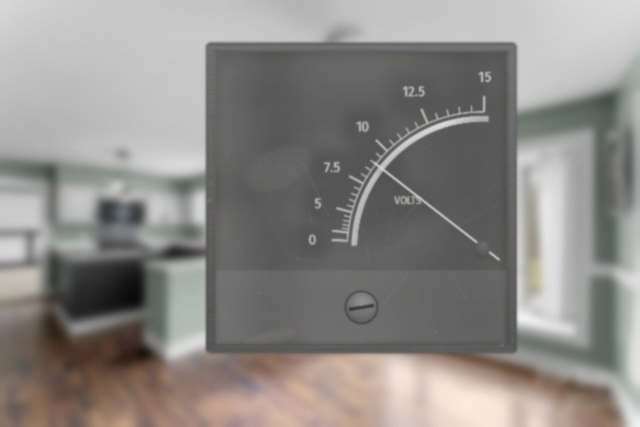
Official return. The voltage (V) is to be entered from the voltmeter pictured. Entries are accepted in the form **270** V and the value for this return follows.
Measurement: **9** V
